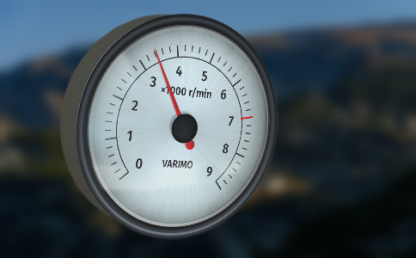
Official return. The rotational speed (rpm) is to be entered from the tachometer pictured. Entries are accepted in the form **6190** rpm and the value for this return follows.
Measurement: **3400** rpm
